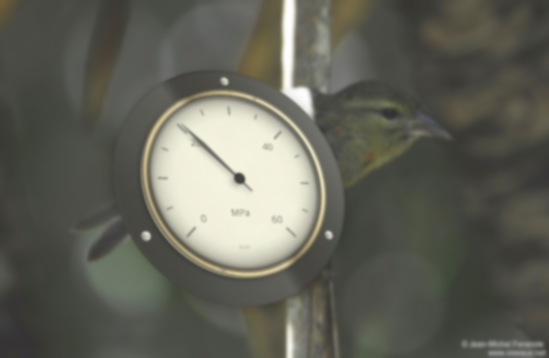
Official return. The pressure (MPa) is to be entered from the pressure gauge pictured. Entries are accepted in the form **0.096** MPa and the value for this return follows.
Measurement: **20** MPa
